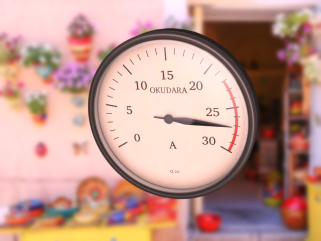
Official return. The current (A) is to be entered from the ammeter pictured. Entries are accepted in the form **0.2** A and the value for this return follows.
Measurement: **27** A
